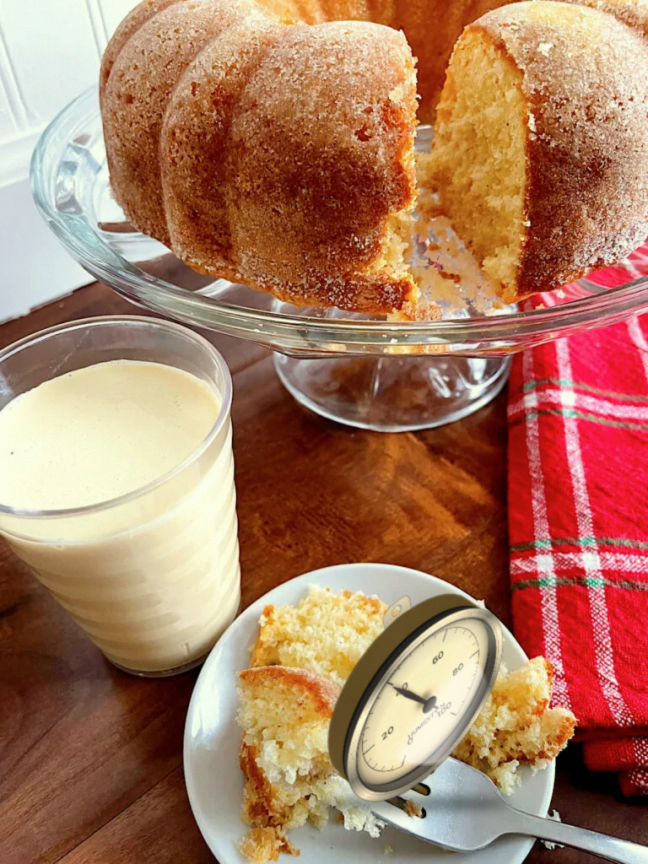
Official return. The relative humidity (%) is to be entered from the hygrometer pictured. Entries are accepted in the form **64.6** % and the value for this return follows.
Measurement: **40** %
